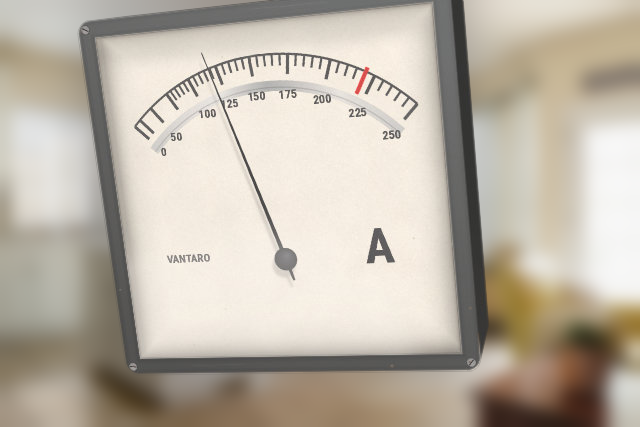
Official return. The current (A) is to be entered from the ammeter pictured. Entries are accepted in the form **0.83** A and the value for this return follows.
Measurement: **120** A
